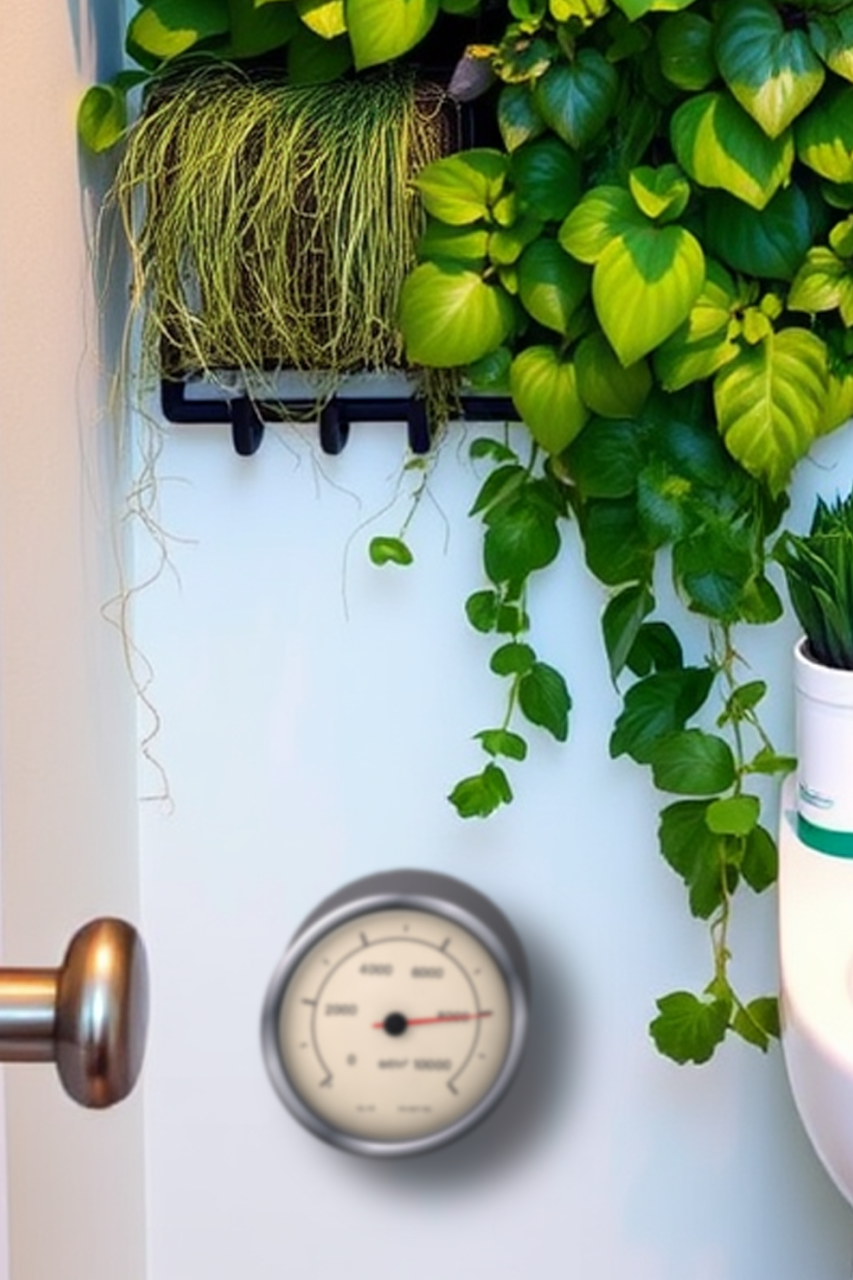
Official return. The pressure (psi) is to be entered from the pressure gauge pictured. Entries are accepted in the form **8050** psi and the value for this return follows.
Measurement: **8000** psi
